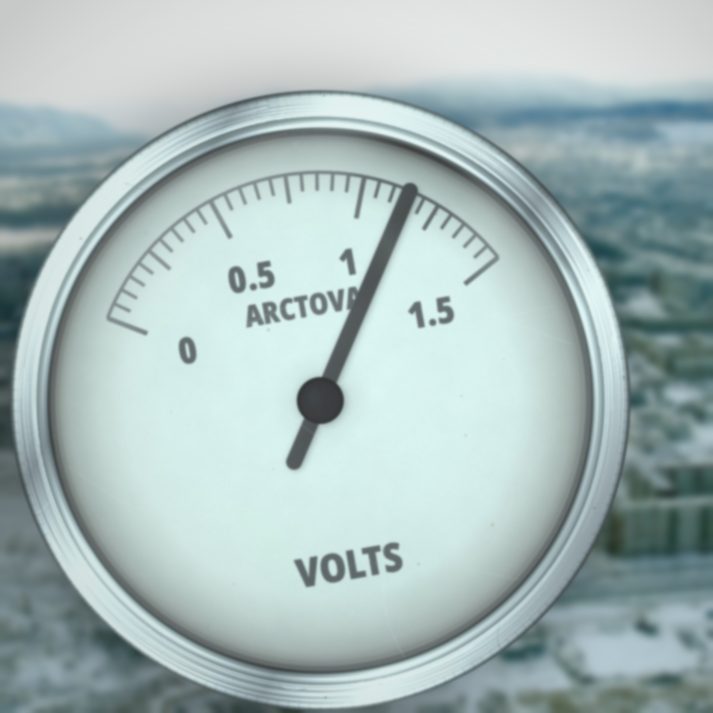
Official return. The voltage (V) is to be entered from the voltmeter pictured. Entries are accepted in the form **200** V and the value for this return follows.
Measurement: **1.15** V
